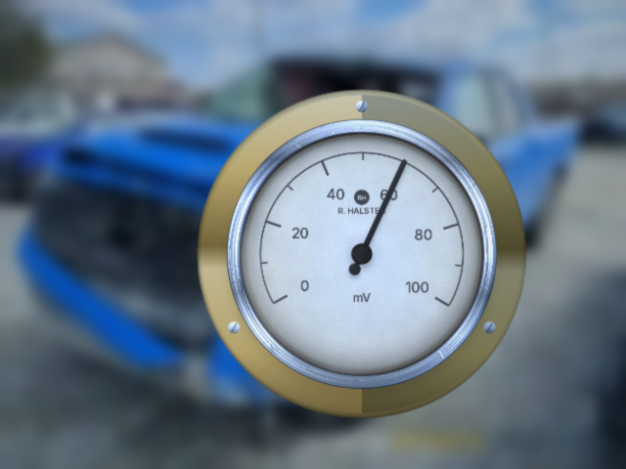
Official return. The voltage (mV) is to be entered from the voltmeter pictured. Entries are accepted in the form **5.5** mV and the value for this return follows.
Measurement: **60** mV
